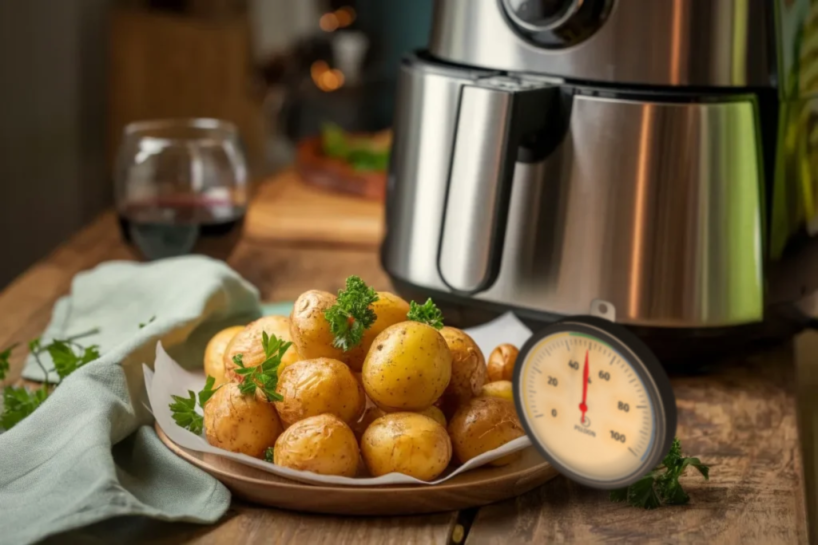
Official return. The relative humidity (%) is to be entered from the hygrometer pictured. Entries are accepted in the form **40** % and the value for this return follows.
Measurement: **50** %
